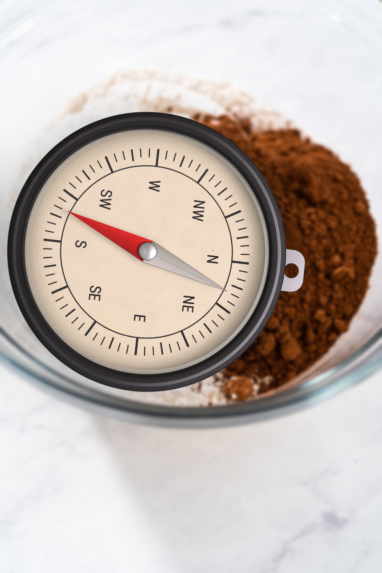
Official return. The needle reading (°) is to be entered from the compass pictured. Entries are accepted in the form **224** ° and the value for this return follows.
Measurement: **200** °
